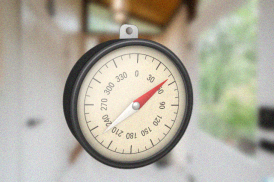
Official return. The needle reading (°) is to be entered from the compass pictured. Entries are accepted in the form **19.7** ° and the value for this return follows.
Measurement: **50** °
